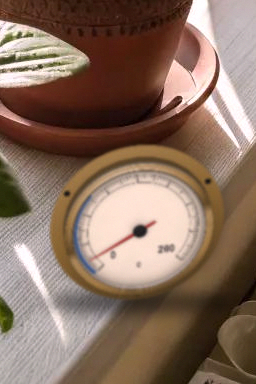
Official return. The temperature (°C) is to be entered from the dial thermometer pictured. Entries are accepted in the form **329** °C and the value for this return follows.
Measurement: **12.5** °C
